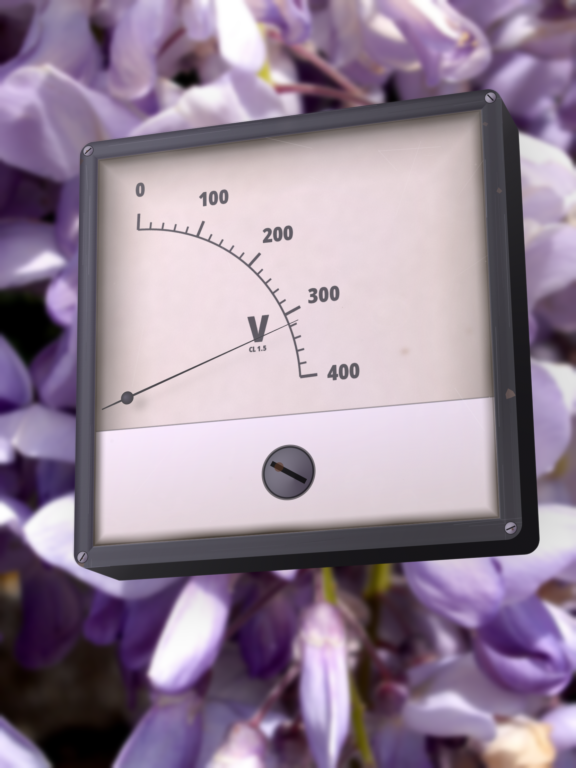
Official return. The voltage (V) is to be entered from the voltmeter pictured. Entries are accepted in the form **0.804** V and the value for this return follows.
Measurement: **320** V
